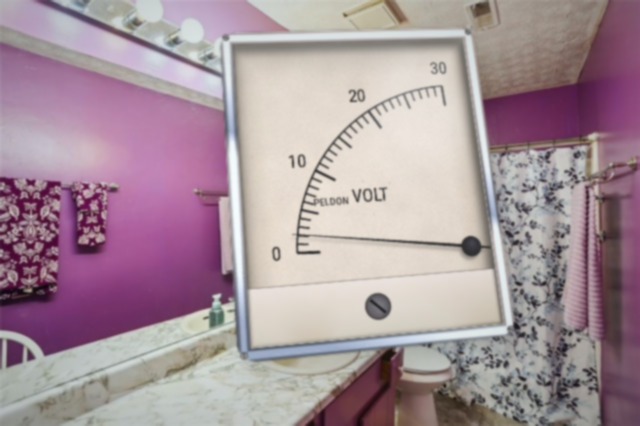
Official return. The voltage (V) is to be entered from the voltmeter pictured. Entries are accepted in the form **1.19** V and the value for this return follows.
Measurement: **2** V
